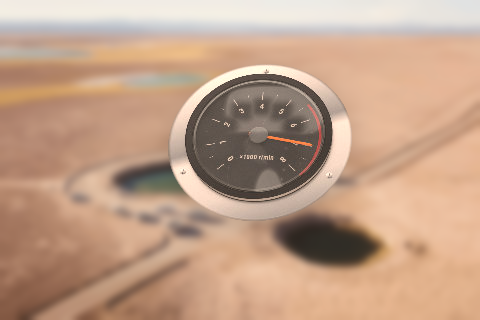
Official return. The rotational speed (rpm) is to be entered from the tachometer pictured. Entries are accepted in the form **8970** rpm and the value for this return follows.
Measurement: **7000** rpm
